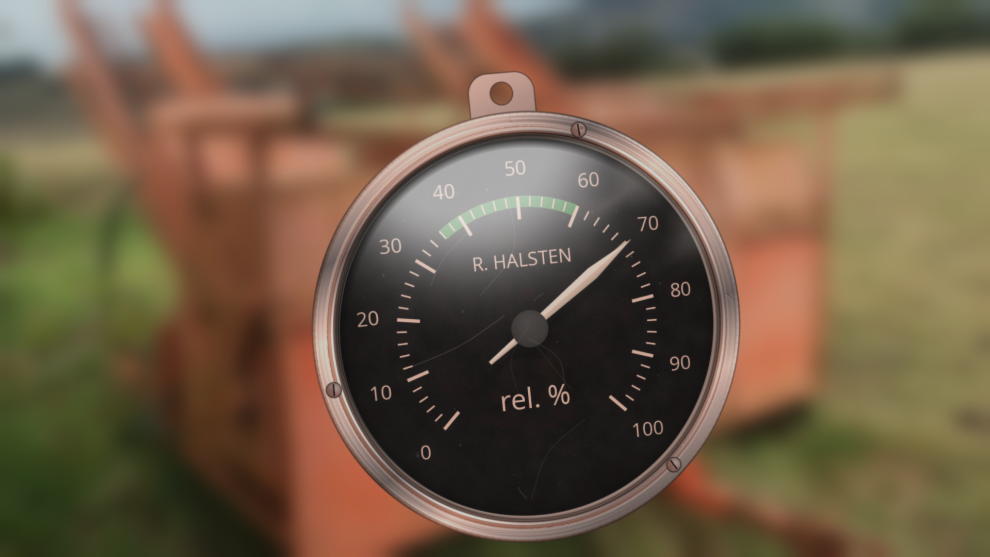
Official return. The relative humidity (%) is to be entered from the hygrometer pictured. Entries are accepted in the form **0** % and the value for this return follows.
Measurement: **70** %
